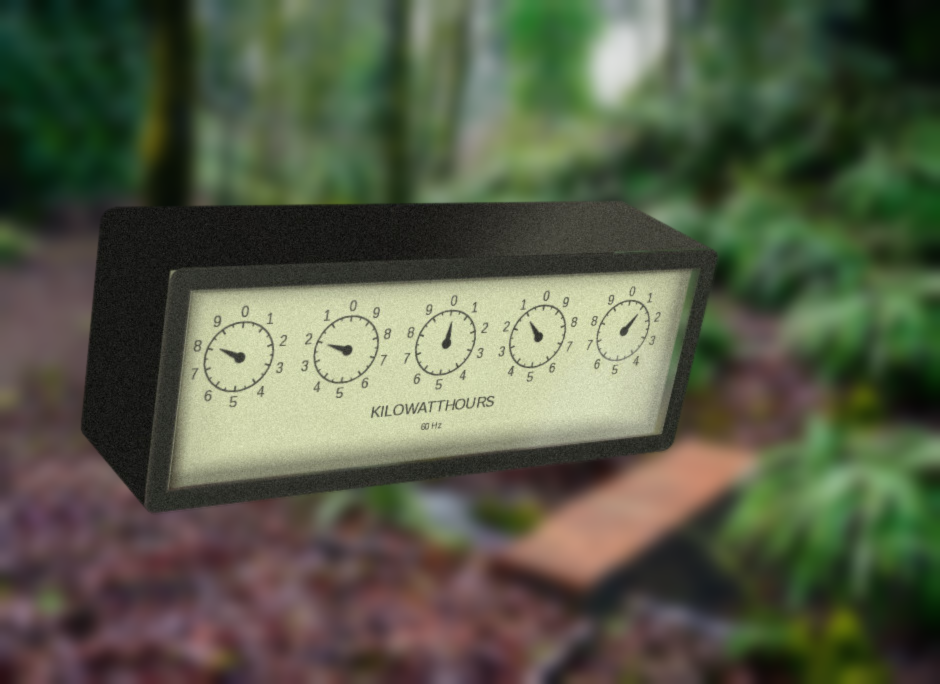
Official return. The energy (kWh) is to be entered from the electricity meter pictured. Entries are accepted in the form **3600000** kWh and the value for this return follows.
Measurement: **82011** kWh
